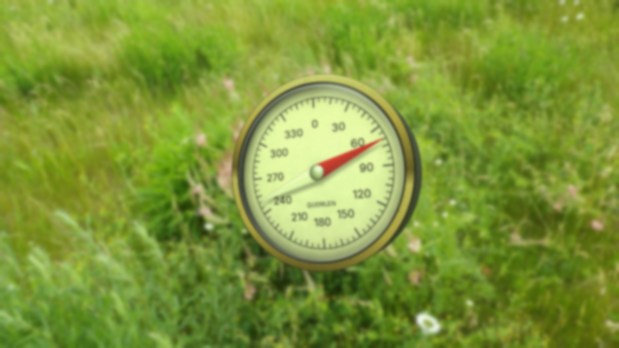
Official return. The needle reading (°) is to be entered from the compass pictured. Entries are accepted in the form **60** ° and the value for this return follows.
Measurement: **70** °
